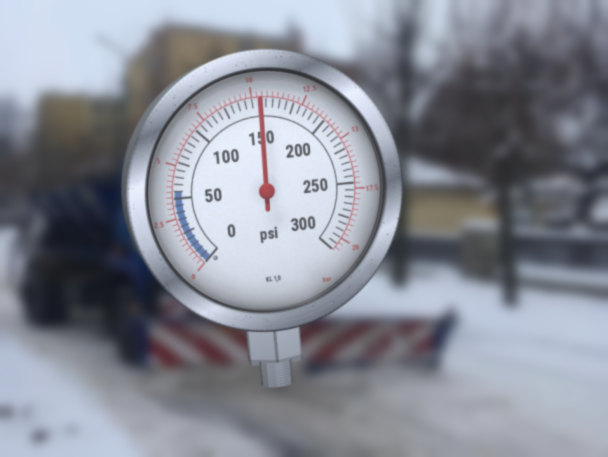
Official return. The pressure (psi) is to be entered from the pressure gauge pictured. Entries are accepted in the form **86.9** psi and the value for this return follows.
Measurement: **150** psi
